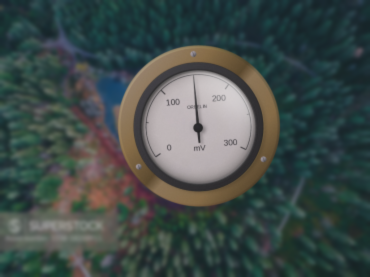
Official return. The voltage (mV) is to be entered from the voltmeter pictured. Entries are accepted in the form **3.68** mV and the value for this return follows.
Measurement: **150** mV
